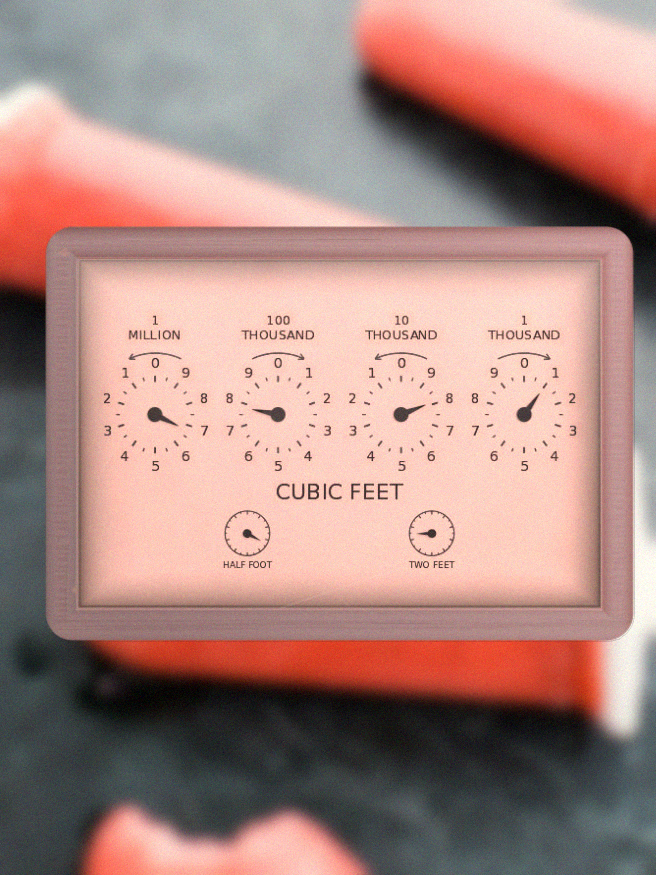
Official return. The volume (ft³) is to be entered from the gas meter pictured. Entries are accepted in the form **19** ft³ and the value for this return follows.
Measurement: **678100** ft³
